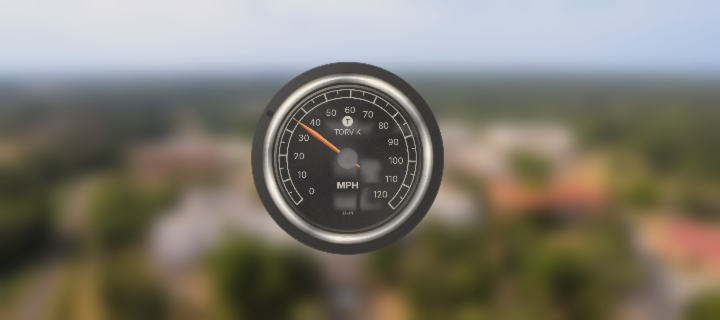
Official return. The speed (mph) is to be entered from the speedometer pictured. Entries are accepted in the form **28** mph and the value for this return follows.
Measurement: **35** mph
